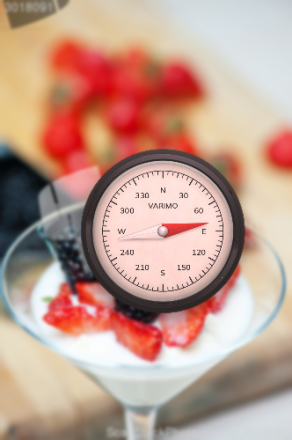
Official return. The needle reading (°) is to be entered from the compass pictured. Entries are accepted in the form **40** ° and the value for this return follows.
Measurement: **80** °
